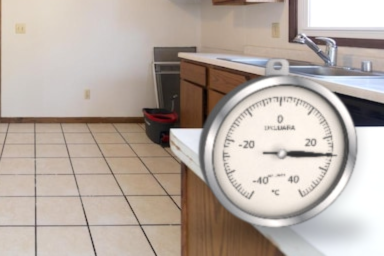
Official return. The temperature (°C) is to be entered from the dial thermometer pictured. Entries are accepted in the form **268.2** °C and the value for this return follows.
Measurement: **25** °C
